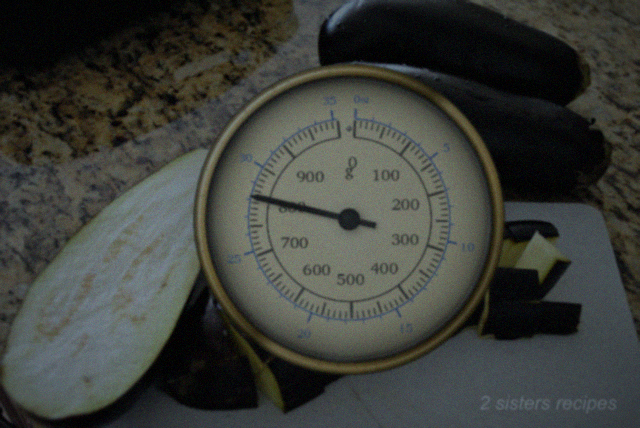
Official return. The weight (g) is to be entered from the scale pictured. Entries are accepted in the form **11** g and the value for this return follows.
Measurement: **800** g
